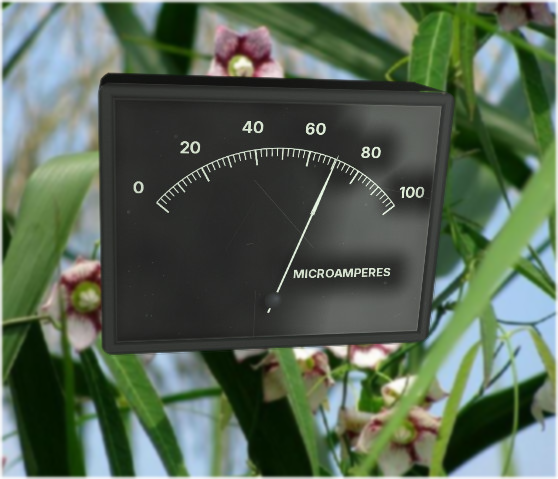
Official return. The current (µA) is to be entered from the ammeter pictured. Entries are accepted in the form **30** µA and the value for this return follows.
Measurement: **70** µA
